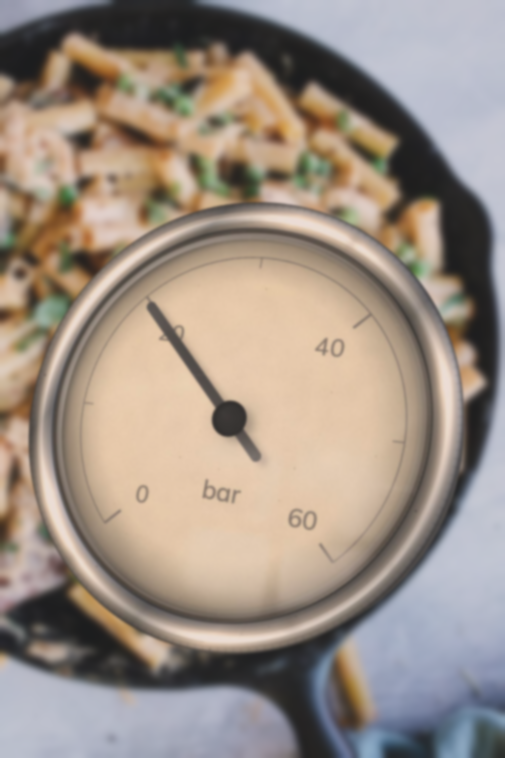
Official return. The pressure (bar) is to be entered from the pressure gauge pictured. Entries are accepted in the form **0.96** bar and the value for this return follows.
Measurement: **20** bar
